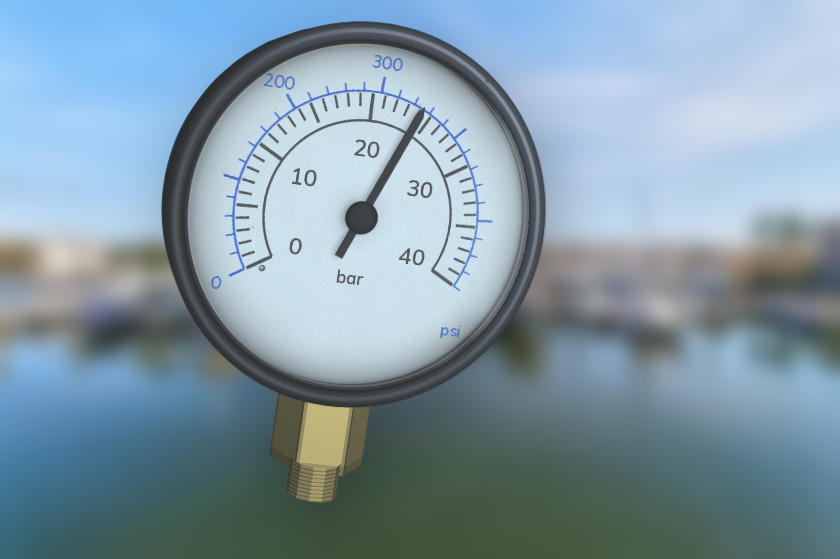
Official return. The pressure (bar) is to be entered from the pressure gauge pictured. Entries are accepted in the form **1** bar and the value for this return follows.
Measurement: **24** bar
